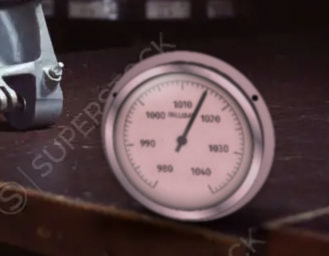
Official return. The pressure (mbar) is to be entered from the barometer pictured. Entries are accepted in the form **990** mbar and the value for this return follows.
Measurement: **1015** mbar
